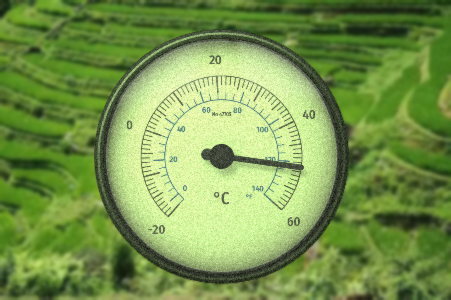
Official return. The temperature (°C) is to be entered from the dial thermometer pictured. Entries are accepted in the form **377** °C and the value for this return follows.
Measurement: **50** °C
